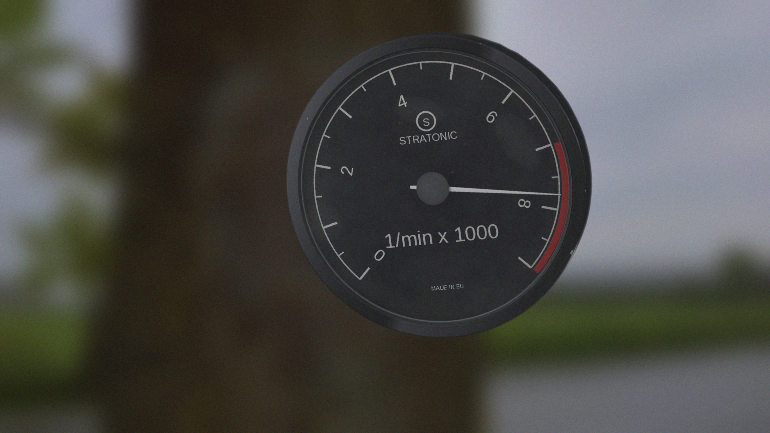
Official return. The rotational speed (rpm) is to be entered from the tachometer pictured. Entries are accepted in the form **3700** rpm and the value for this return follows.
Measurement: **7750** rpm
